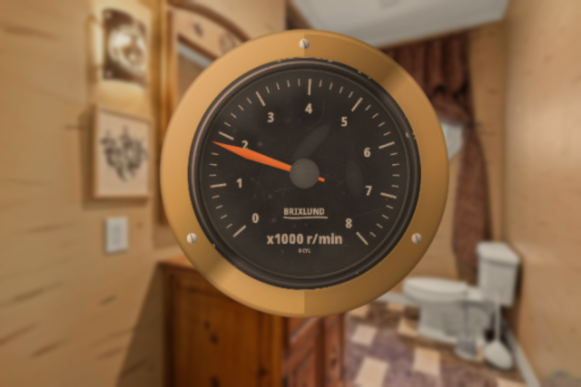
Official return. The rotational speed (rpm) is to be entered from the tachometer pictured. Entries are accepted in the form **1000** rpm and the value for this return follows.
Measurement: **1800** rpm
